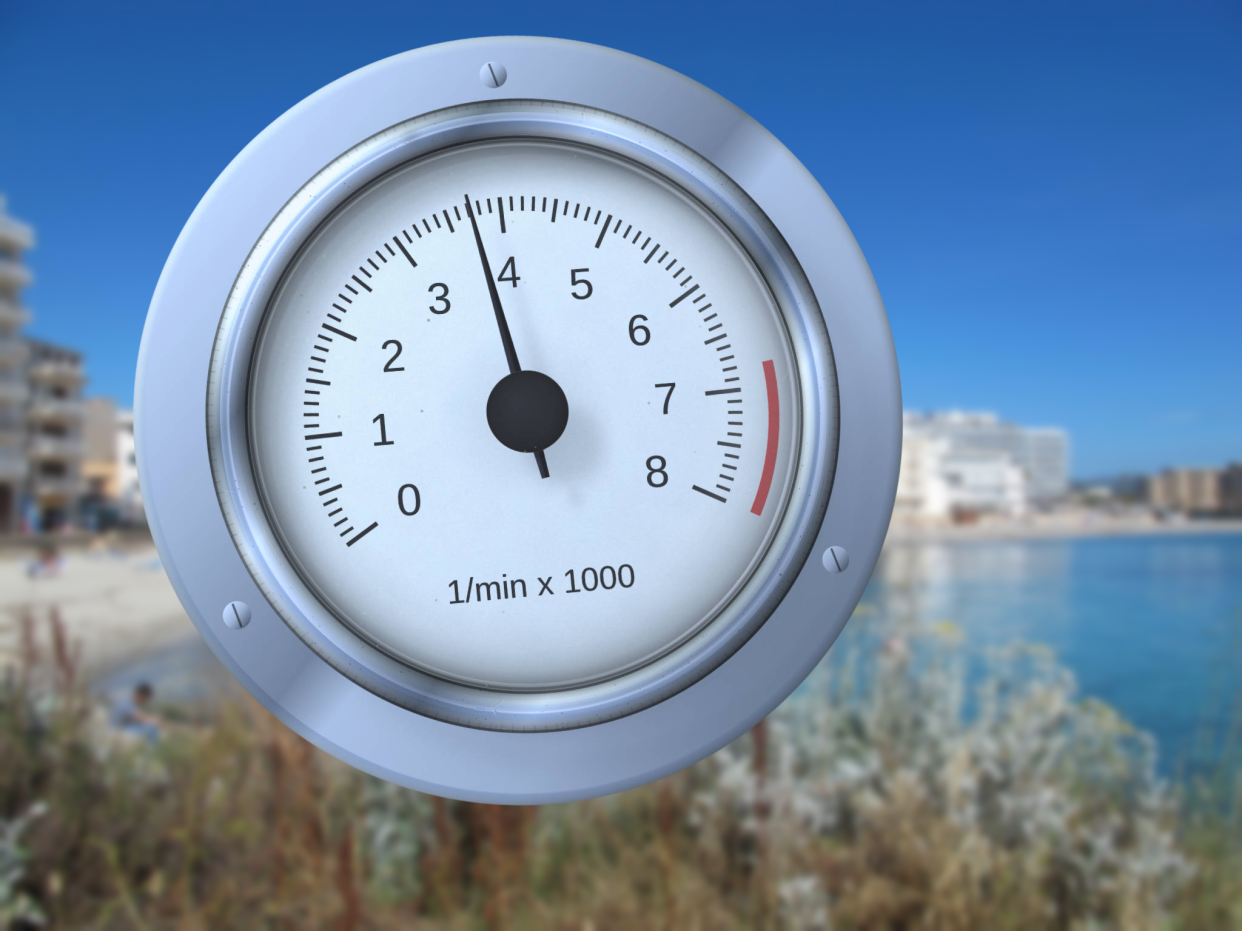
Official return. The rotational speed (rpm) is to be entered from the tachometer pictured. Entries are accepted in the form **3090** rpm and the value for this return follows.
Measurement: **3700** rpm
